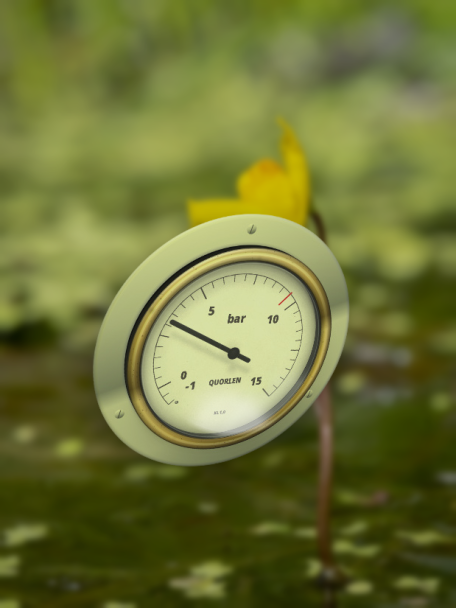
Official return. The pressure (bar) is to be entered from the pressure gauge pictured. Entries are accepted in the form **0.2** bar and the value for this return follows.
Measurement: **3.25** bar
